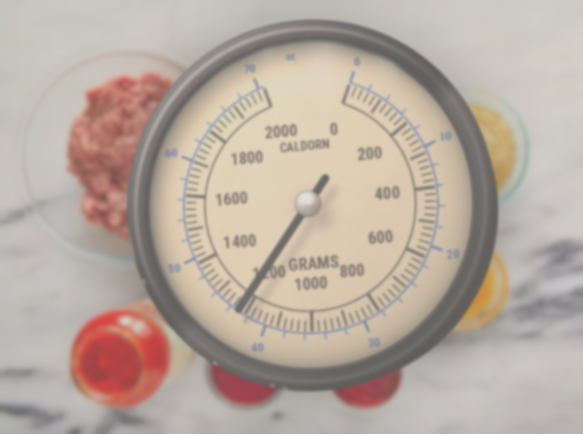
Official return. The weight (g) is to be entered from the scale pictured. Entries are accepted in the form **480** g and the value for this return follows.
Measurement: **1220** g
